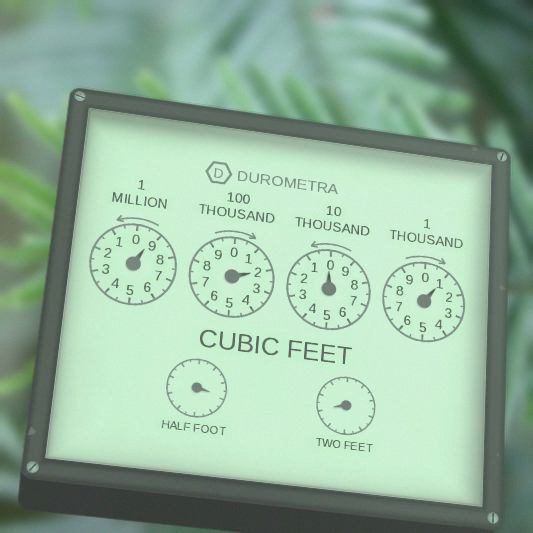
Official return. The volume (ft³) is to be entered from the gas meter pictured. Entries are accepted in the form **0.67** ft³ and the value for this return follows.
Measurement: **920100** ft³
